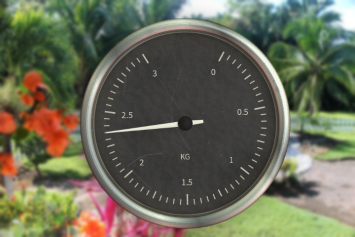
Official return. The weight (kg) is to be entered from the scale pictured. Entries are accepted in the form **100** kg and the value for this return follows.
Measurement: **2.35** kg
